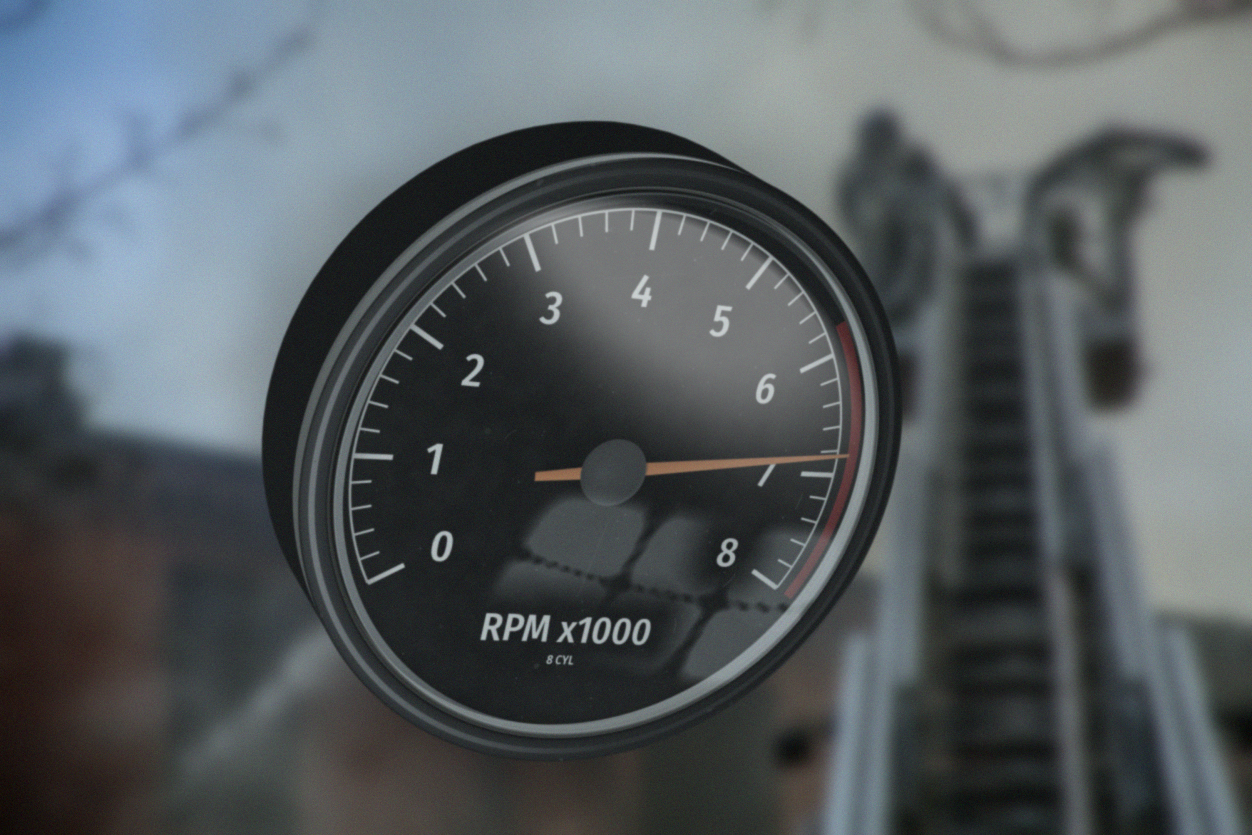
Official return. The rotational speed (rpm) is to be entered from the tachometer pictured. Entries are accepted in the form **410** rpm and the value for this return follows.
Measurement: **6800** rpm
